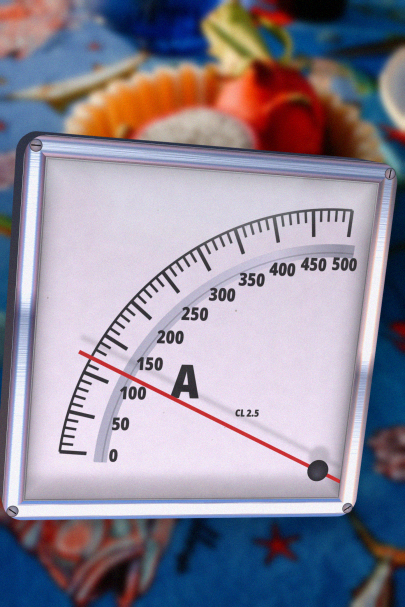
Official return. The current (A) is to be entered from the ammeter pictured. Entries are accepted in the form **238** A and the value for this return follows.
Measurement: **120** A
